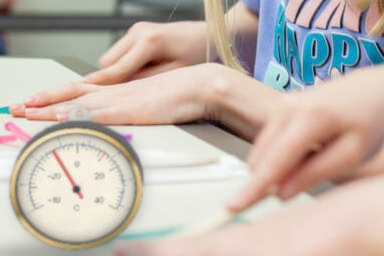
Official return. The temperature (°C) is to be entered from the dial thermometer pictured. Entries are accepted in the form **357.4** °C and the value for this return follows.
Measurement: **-10** °C
